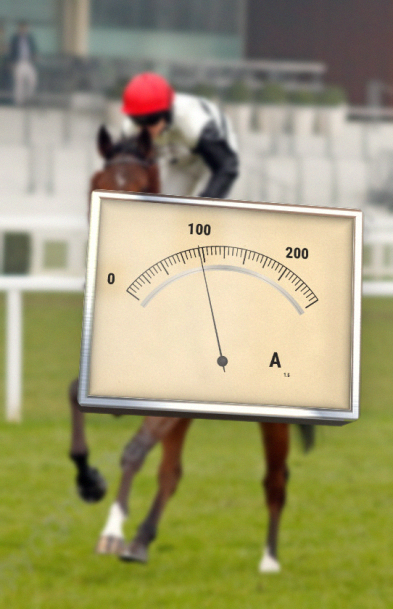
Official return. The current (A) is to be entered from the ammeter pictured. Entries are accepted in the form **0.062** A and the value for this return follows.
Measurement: **95** A
